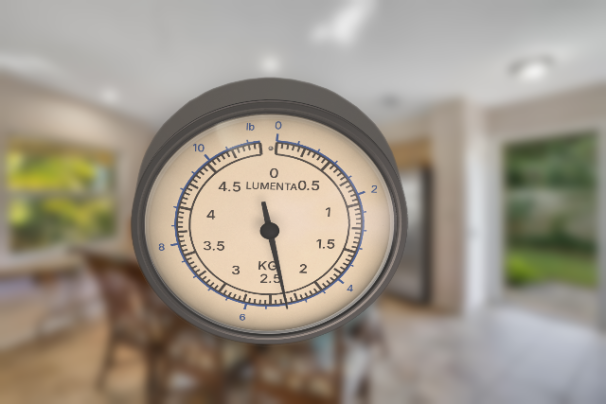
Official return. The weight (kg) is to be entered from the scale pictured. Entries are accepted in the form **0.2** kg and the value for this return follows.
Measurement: **2.35** kg
